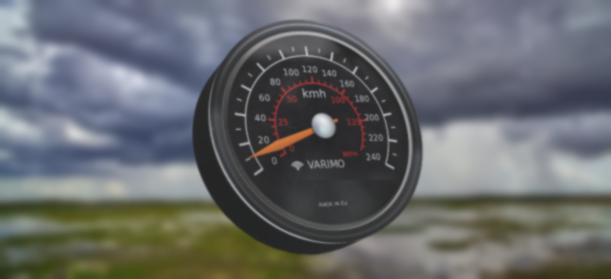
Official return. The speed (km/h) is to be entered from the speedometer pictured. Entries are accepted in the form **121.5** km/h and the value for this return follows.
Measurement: **10** km/h
